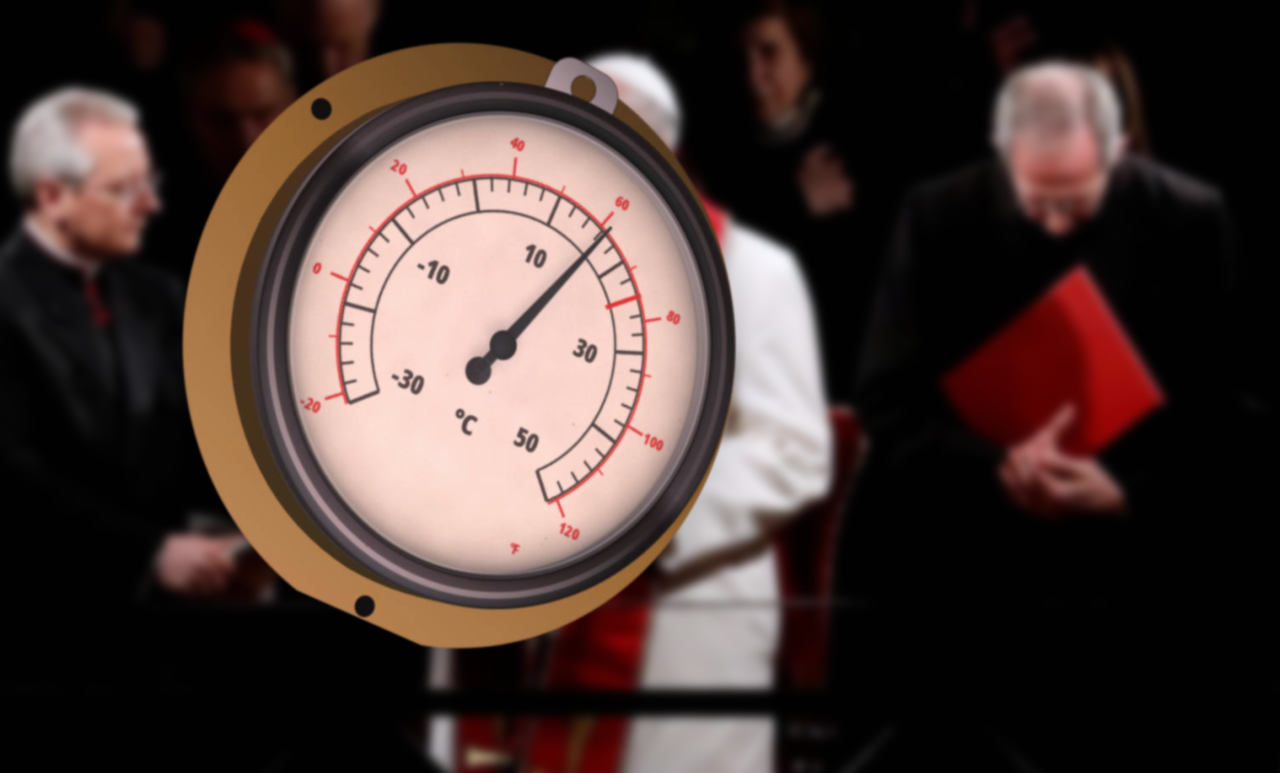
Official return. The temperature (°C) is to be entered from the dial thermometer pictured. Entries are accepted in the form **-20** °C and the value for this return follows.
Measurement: **16** °C
